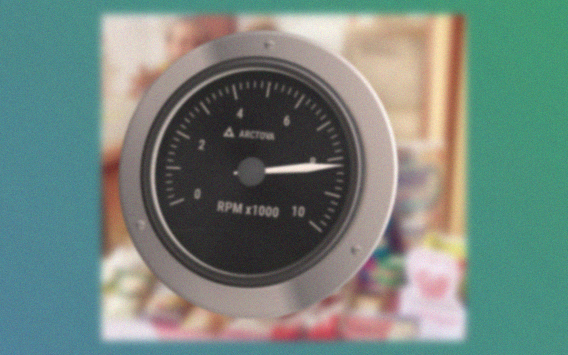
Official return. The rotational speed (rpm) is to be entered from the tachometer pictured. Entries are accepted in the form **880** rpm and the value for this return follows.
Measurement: **8200** rpm
